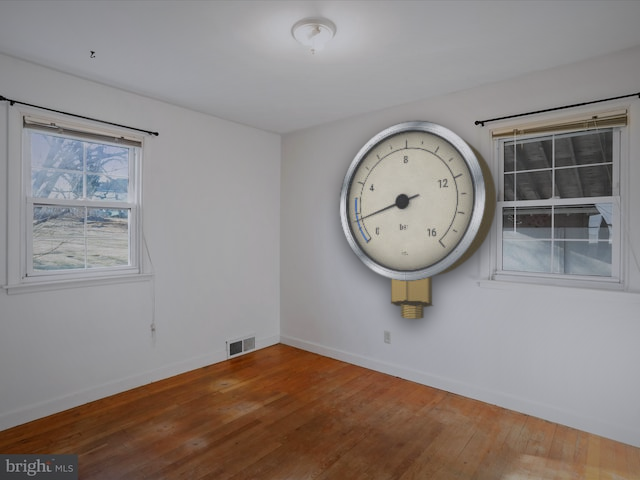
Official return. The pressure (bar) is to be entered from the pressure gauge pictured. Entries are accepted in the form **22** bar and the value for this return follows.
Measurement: **1.5** bar
